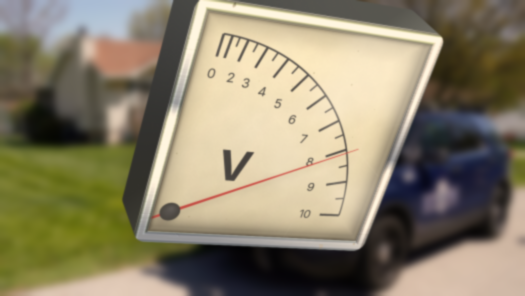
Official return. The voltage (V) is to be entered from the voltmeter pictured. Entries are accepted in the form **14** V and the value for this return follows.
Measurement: **8** V
